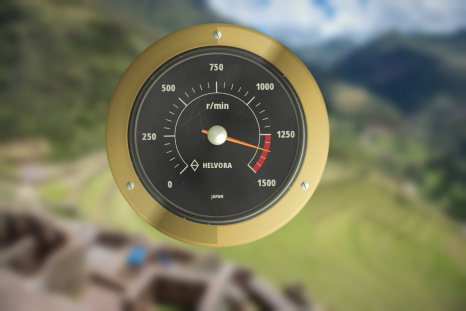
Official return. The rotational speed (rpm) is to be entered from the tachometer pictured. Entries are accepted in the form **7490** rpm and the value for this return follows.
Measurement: **1350** rpm
